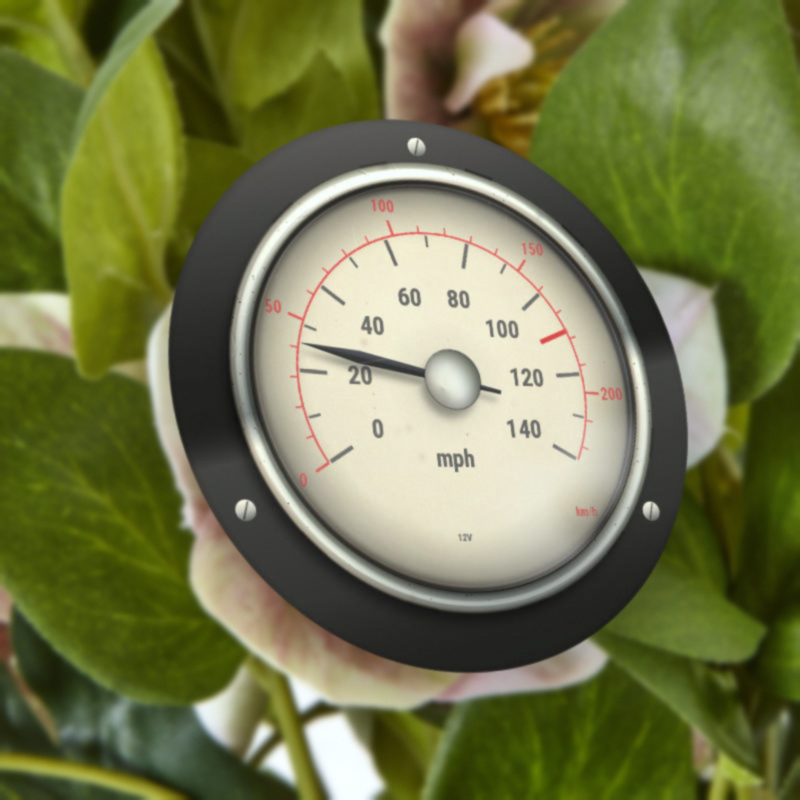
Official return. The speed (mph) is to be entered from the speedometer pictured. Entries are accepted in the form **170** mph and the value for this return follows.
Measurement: **25** mph
